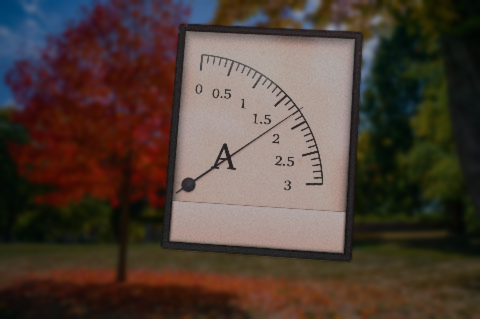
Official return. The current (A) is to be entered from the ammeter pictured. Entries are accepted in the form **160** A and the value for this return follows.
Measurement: **1.8** A
